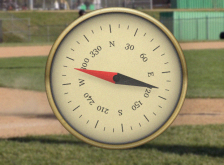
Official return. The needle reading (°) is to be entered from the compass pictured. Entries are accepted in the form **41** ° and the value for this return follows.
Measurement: **290** °
